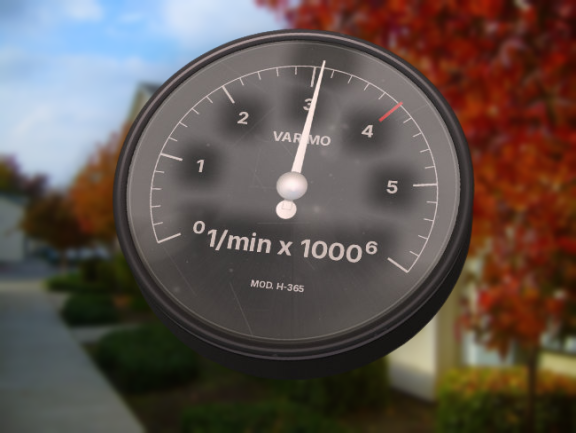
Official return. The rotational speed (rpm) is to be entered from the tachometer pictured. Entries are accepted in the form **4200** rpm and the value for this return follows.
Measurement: **3100** rpm
